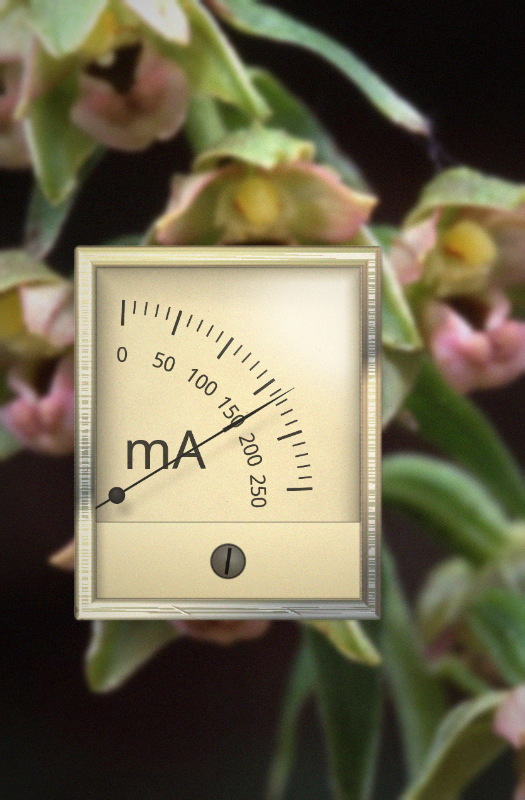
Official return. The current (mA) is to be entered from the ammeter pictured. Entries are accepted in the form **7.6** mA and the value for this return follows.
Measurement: **165** mA
